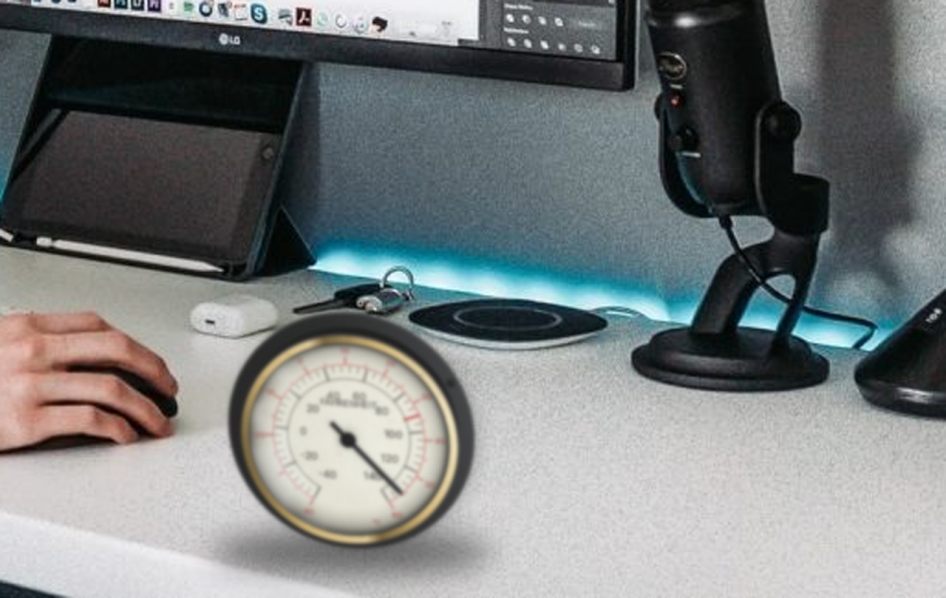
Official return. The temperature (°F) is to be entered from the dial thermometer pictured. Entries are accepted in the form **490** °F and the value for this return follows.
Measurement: **132** °F
